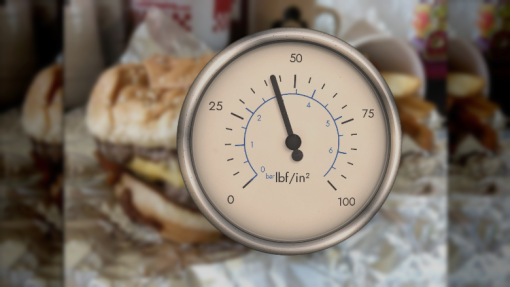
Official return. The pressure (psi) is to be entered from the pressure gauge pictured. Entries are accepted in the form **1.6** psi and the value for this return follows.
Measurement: **42.5** psi
